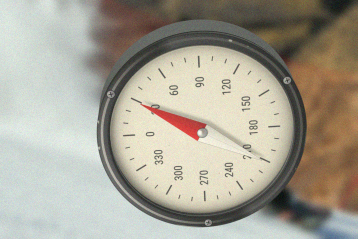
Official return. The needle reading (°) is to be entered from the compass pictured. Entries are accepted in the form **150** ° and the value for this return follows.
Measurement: **30** °
